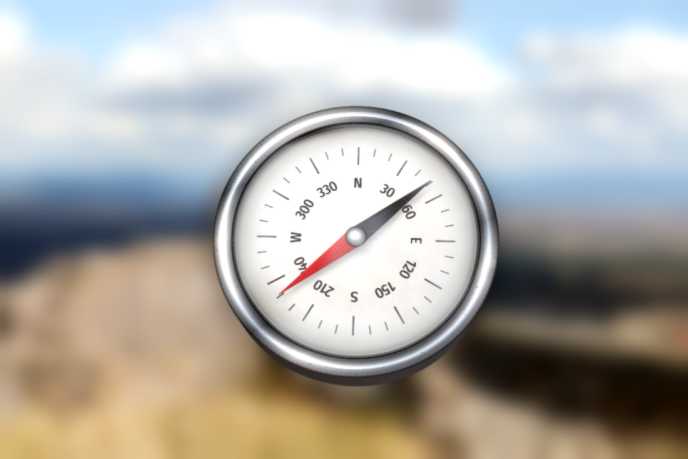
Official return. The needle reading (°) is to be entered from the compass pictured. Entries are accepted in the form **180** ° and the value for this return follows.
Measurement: **230** °
